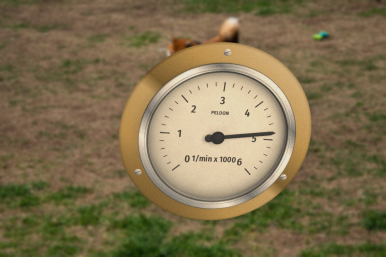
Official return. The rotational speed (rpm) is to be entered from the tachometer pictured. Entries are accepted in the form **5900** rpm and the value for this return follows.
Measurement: **4800** rpm
